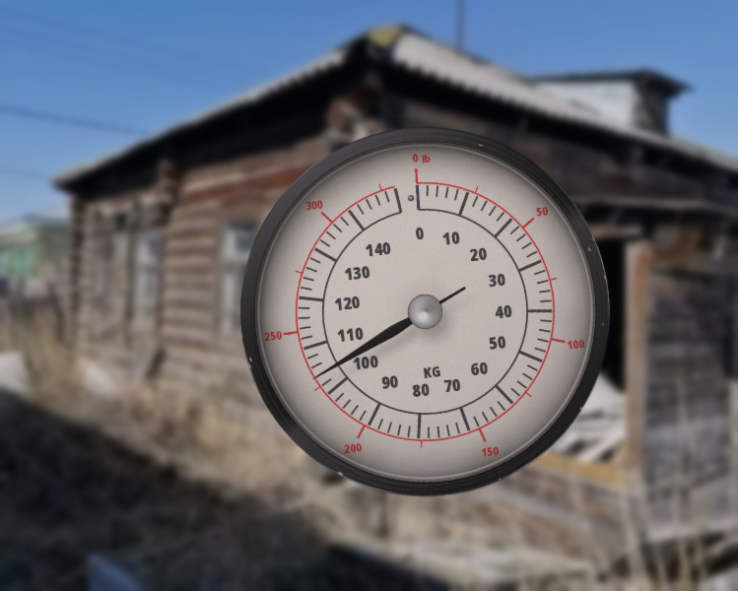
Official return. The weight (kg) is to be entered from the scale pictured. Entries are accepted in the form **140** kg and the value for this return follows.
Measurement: **104** kg
